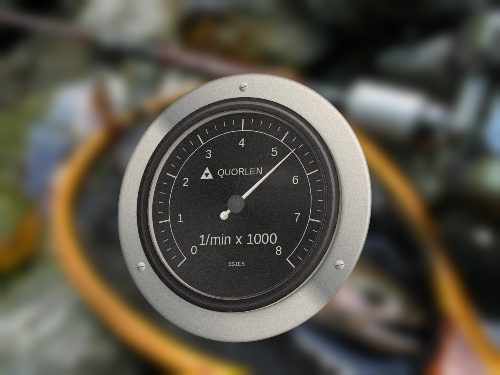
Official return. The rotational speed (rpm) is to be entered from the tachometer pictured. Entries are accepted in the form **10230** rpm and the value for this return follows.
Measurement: **5400** rpm
